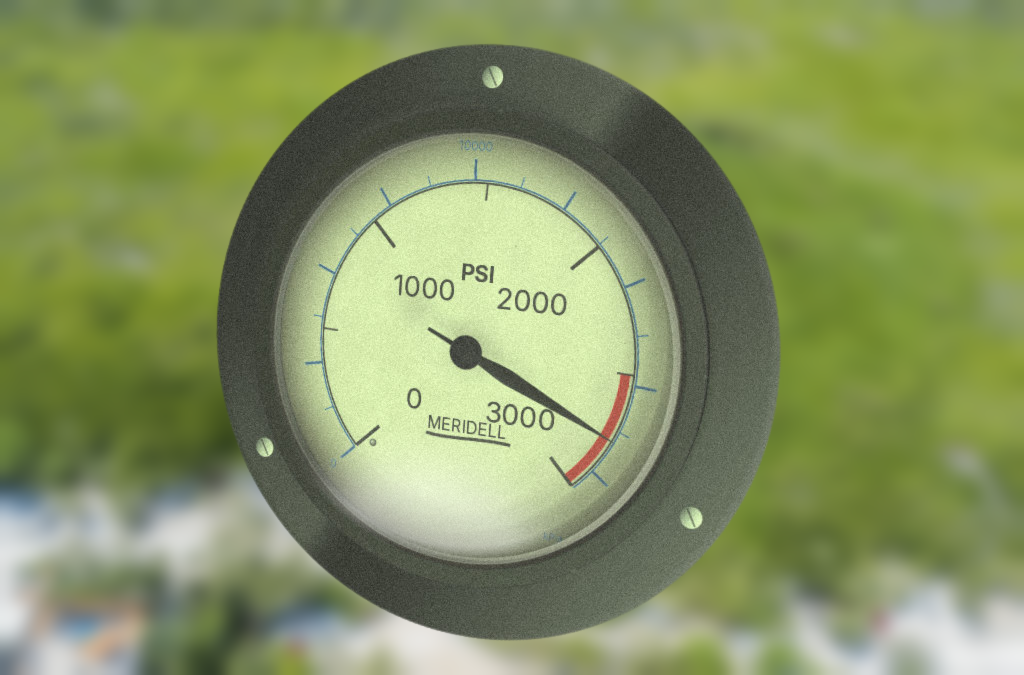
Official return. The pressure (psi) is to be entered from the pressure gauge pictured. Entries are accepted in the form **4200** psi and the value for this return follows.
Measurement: **2750** psi
